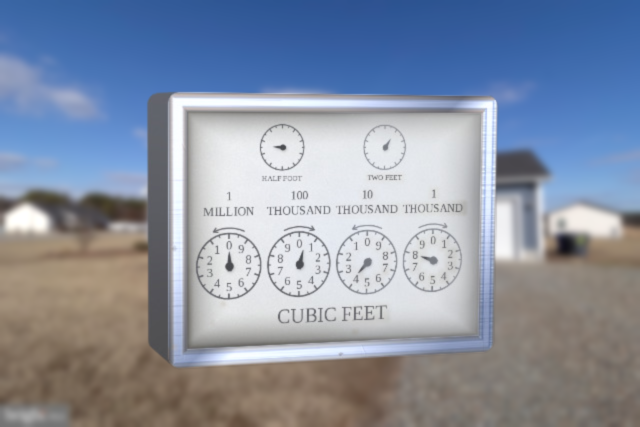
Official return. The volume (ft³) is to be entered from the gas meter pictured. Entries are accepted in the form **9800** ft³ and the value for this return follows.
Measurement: **3800** ft³
